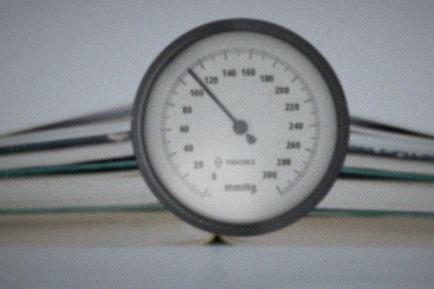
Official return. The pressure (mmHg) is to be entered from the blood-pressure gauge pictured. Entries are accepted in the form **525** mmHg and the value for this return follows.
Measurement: **110** mmHg
